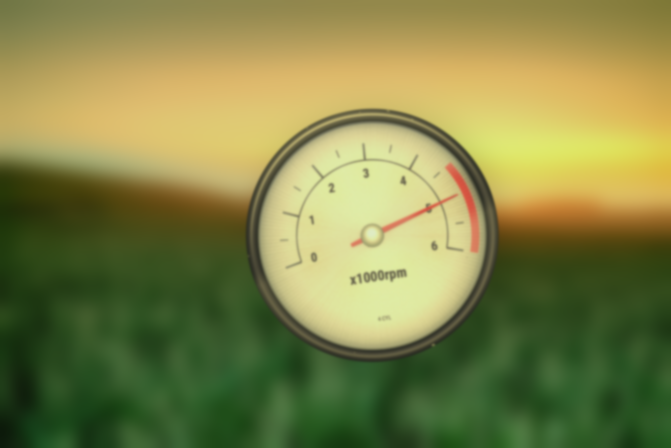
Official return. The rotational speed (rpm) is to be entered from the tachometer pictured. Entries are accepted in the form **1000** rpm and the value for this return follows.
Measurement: **5000** rpm
